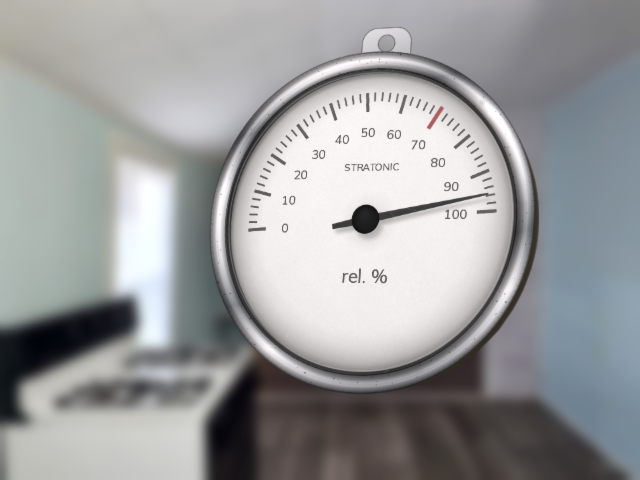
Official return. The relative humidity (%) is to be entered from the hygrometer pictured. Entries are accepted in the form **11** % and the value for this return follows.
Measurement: **96** %
